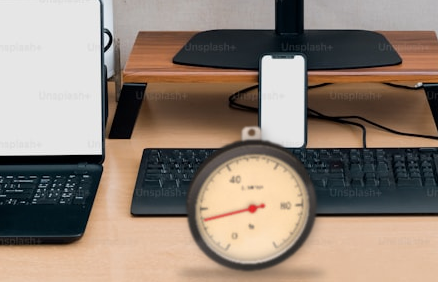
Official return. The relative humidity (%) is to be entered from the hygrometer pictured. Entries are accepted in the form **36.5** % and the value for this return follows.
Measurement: **16** %
